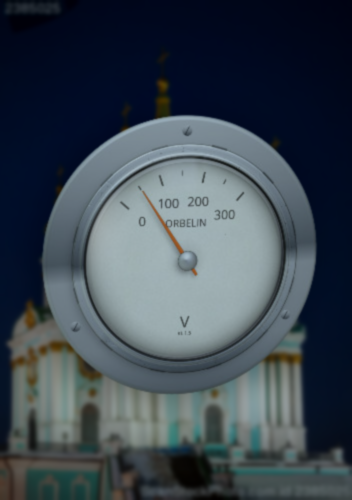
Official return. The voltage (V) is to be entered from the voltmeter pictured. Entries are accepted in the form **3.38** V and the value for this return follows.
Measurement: **50** V
